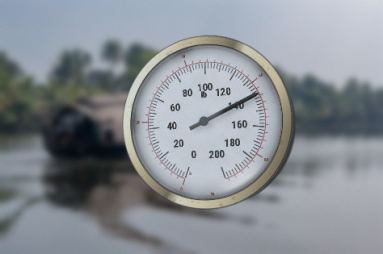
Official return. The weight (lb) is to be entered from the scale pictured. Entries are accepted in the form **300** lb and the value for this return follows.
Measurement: **140** lb
